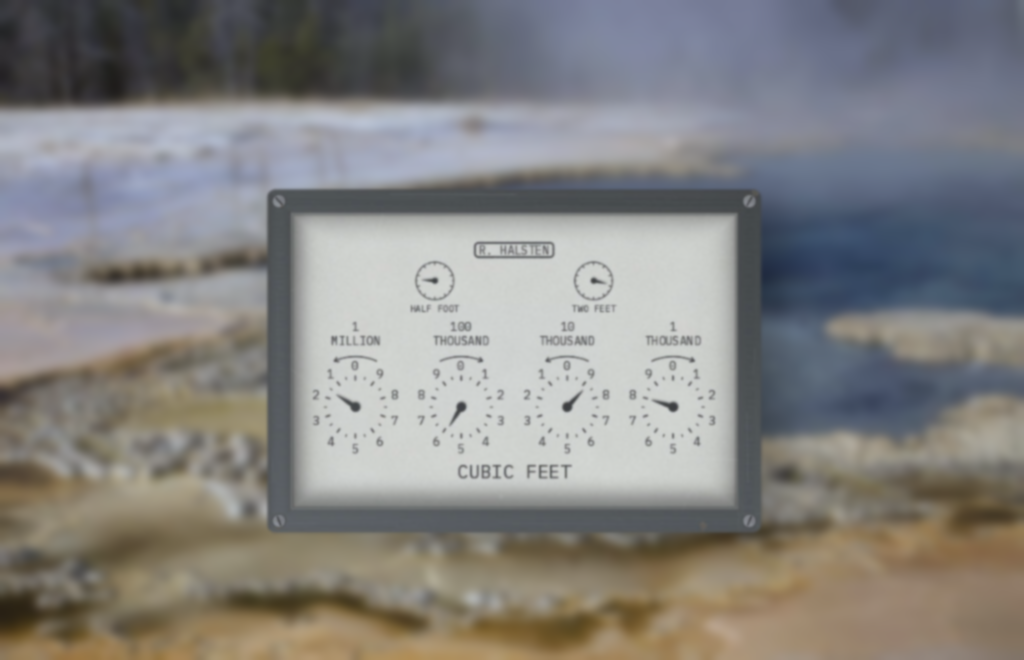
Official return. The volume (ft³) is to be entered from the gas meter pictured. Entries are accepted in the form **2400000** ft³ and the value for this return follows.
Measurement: **158800** ft³
